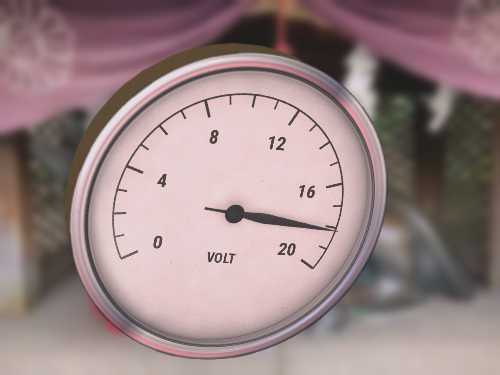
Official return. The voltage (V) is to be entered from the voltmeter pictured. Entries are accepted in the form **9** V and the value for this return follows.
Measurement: **18** V
